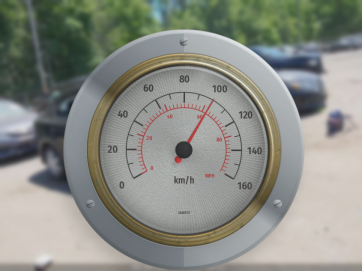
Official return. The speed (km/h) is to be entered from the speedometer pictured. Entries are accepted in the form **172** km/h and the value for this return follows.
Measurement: **100** km/h
